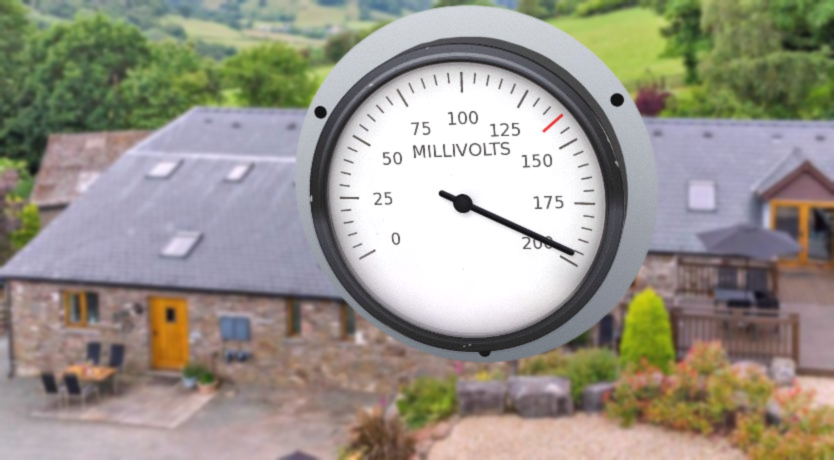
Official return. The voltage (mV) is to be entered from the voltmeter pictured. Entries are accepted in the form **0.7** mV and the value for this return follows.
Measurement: **195** mV
